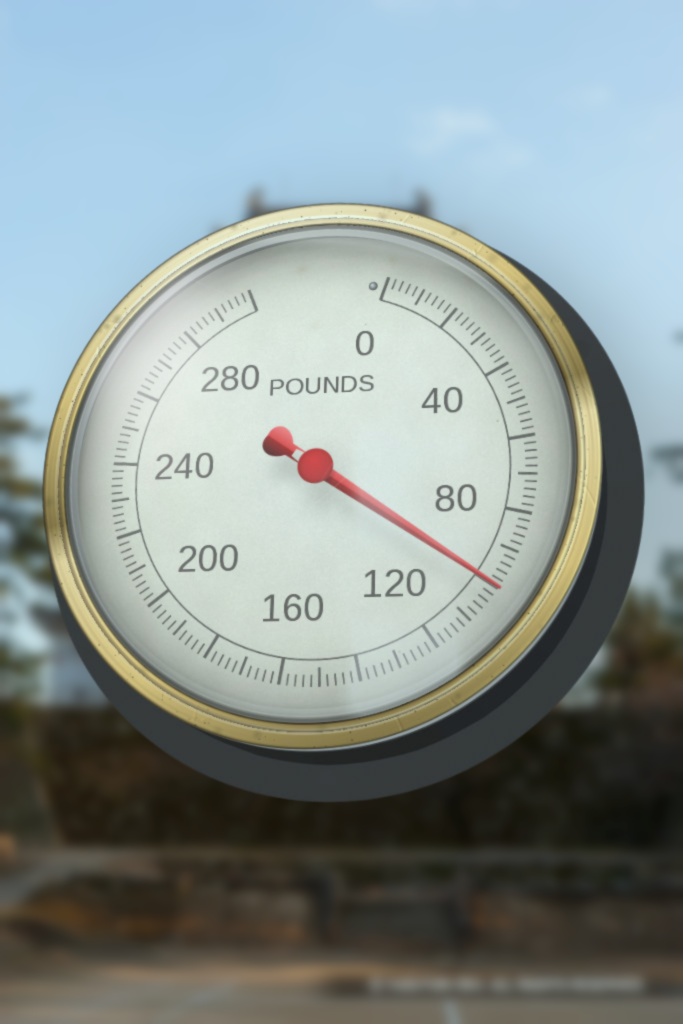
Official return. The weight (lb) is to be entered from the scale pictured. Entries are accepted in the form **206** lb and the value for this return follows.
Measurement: **100** lb
